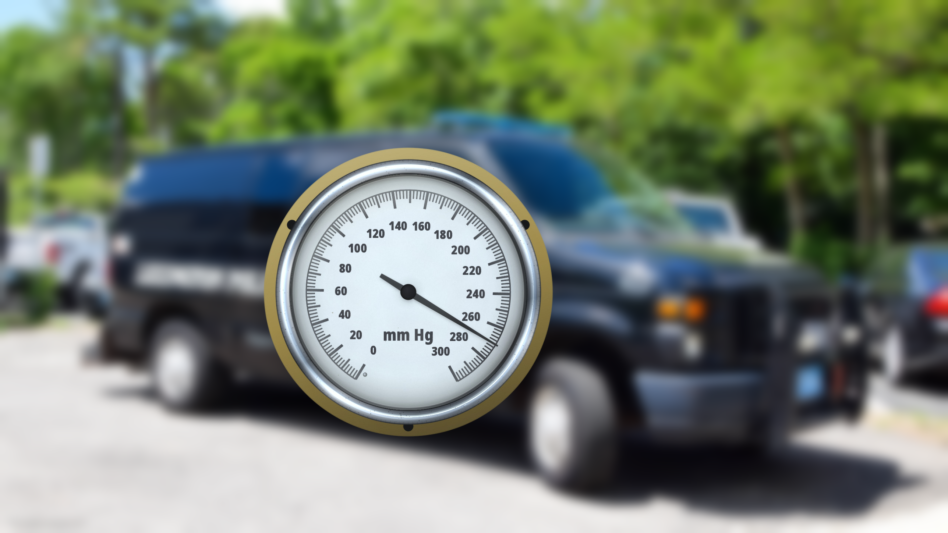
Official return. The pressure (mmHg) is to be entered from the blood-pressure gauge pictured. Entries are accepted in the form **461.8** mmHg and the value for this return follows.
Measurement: **270** mmHg
